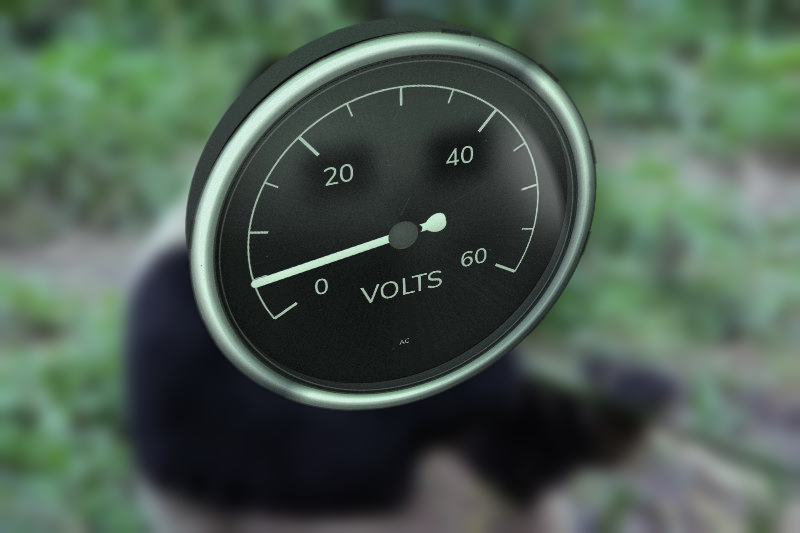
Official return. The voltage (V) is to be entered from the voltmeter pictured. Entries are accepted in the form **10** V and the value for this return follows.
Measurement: **5** V
